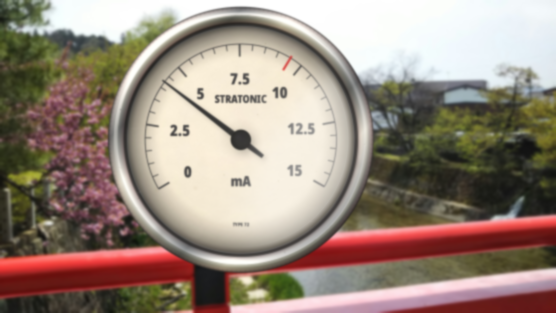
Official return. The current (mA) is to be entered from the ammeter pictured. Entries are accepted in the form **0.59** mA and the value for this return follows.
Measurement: **4.25** mA
